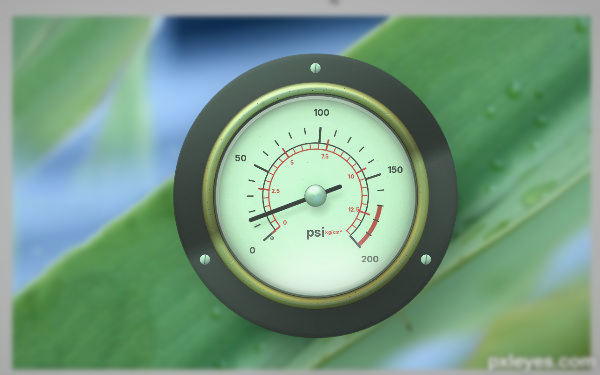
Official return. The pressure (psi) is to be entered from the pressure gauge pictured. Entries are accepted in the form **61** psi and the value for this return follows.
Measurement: **15** psi
